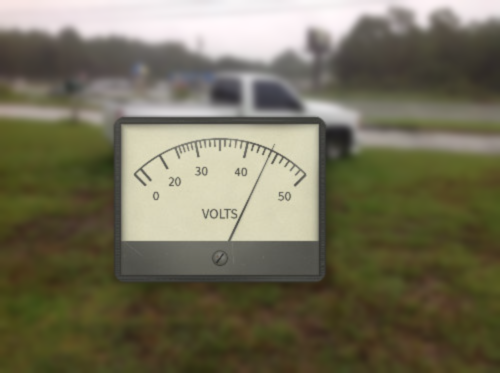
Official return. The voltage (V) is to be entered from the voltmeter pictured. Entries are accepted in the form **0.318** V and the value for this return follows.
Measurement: **44** V
